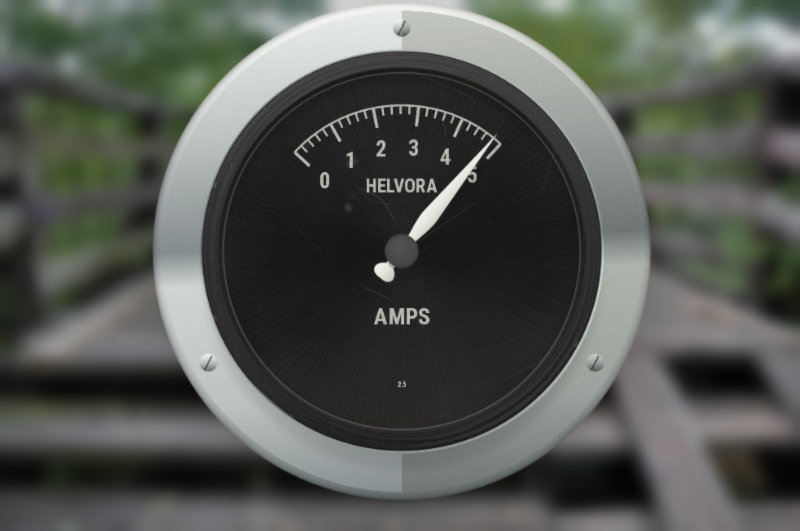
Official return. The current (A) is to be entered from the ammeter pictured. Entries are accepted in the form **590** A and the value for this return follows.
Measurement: **4.8** A
